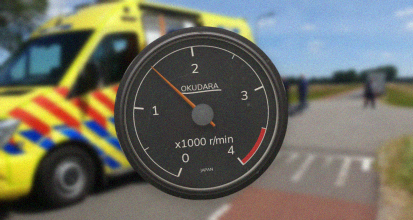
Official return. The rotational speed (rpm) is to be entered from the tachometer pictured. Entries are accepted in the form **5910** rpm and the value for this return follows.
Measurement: **1500** rpm
